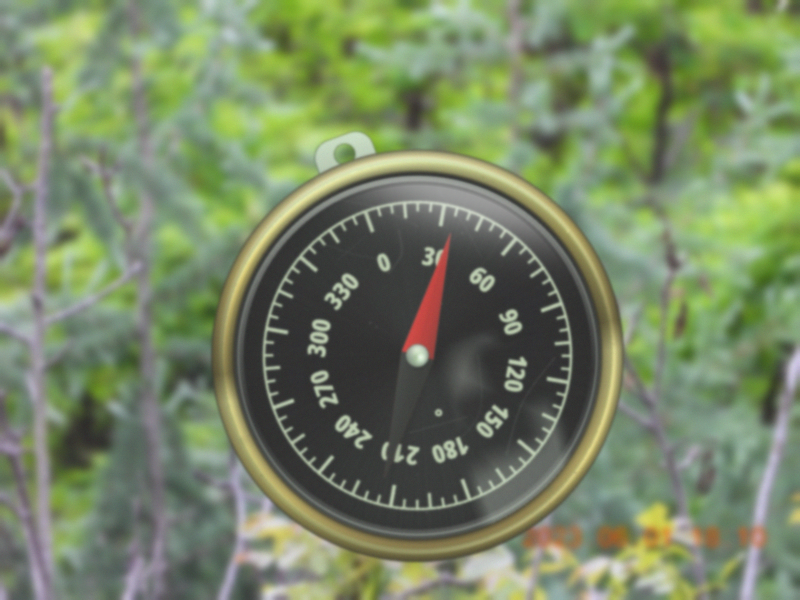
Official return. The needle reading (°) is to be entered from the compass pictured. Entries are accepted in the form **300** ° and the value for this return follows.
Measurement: **35** °
